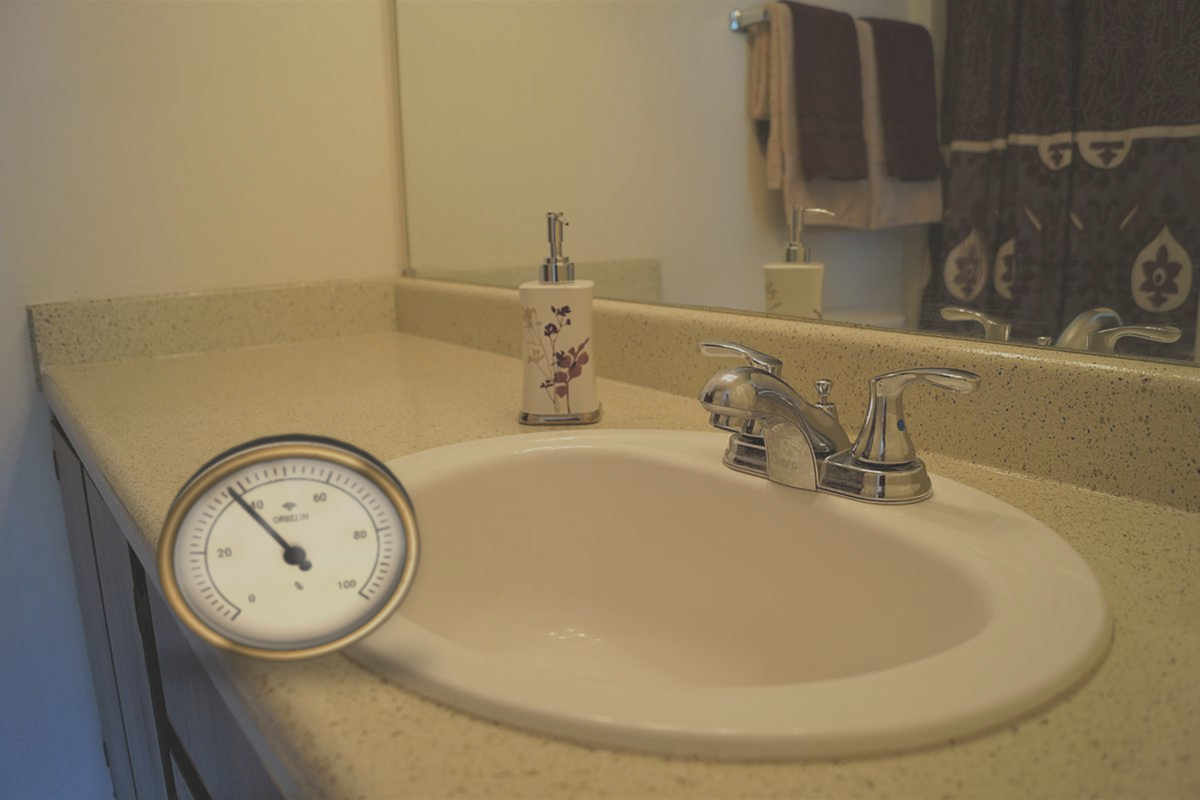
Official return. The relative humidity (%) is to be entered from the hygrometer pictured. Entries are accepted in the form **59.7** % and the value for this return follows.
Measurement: **38** %
